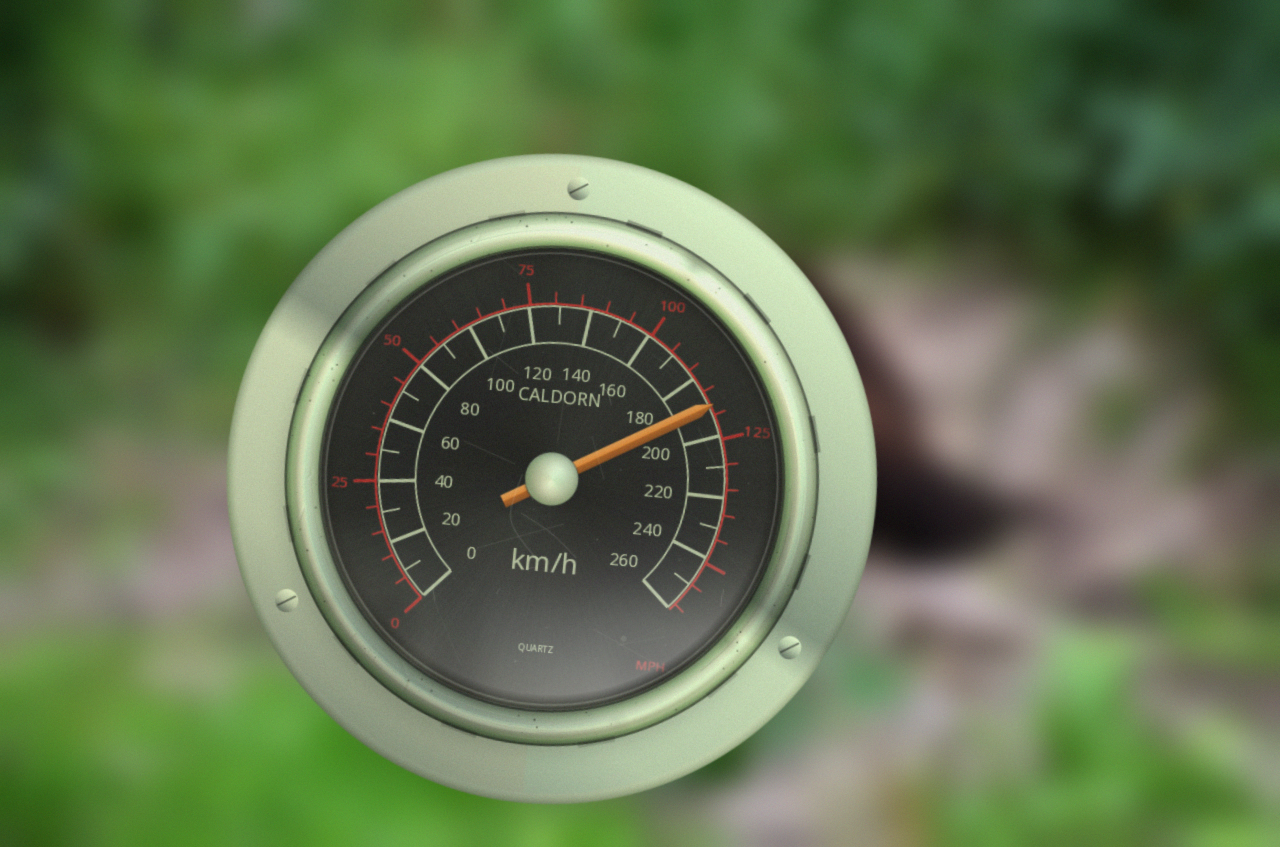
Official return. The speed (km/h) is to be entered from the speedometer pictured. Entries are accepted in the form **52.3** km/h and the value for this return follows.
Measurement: **190** km/h
